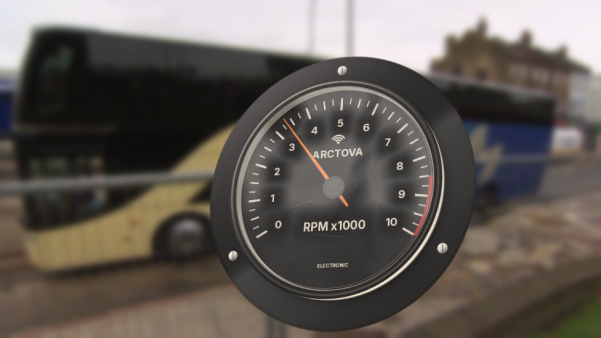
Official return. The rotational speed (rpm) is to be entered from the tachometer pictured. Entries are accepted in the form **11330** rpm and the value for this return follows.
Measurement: **3375** rpm
